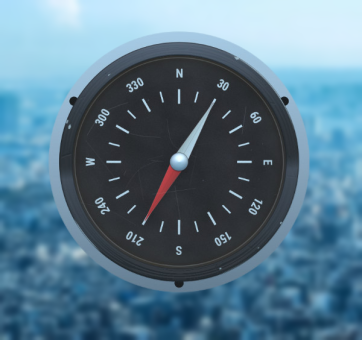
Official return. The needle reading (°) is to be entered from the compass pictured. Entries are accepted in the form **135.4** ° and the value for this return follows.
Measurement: **210** °
